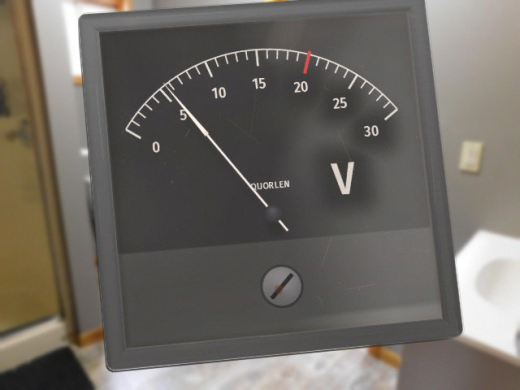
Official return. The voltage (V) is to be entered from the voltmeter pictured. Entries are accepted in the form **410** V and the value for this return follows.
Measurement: **5.5** V
